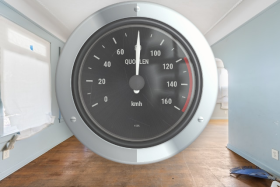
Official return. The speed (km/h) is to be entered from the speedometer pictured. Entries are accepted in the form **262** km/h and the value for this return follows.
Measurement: **80** km/h
